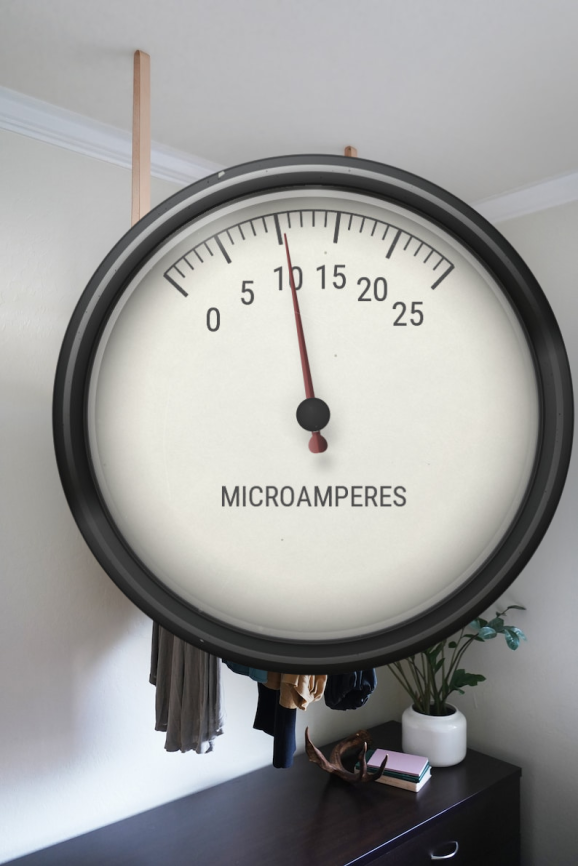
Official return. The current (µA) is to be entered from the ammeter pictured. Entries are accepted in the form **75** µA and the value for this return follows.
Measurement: **10.5** µA
